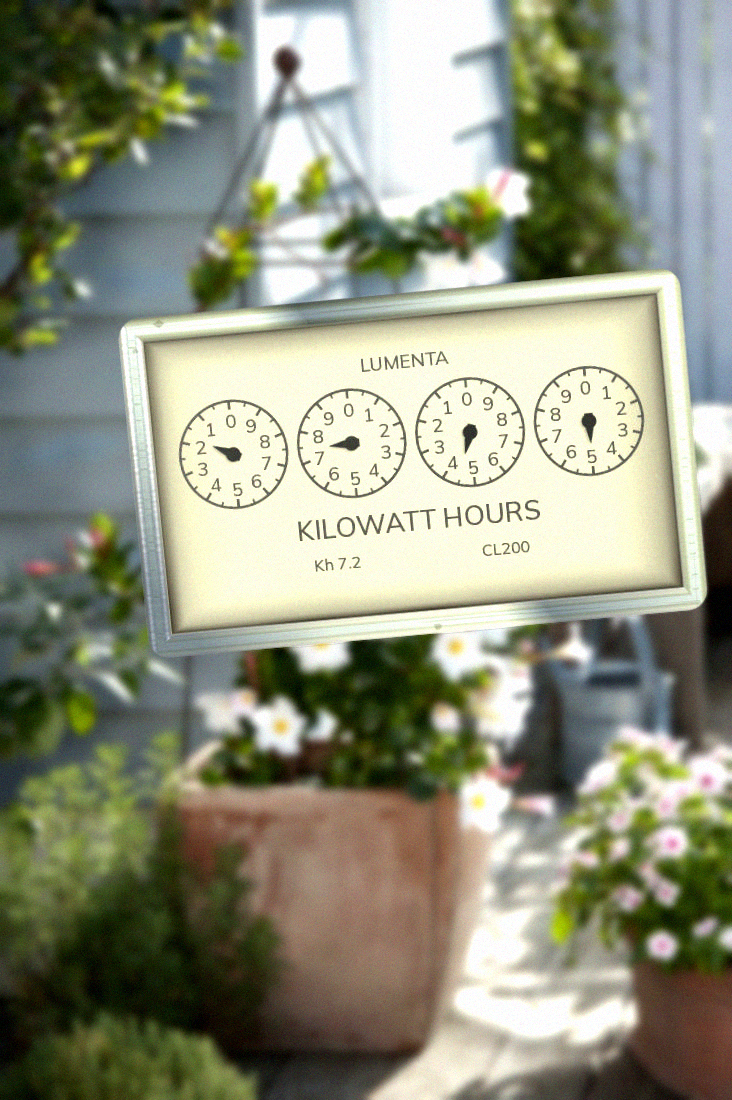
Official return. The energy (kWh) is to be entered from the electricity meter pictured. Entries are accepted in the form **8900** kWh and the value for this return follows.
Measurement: **1745** kWh
